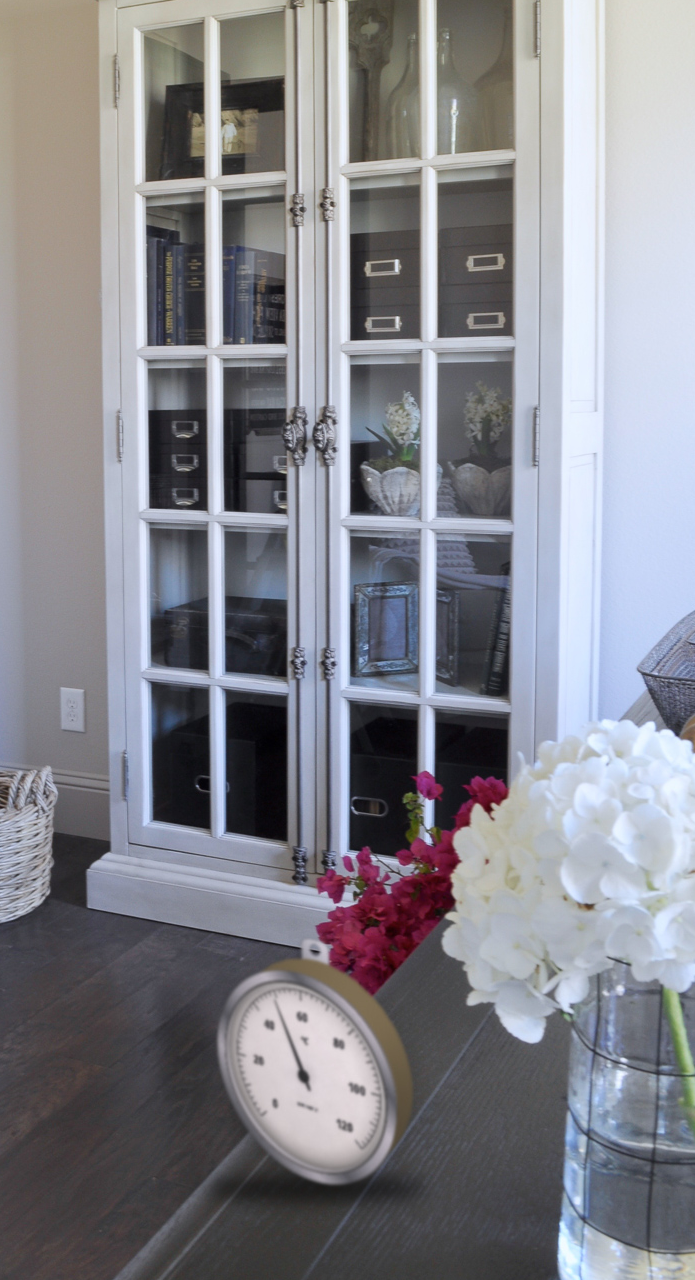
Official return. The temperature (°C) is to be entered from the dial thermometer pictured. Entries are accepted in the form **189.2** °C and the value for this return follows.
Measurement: **50** °C
